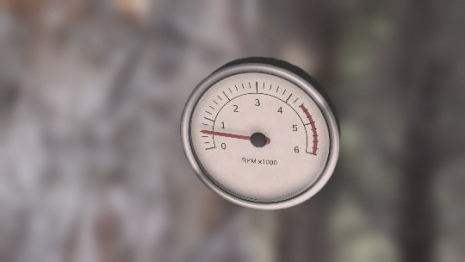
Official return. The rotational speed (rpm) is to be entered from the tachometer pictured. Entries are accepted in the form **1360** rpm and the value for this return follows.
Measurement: **600** rpm
